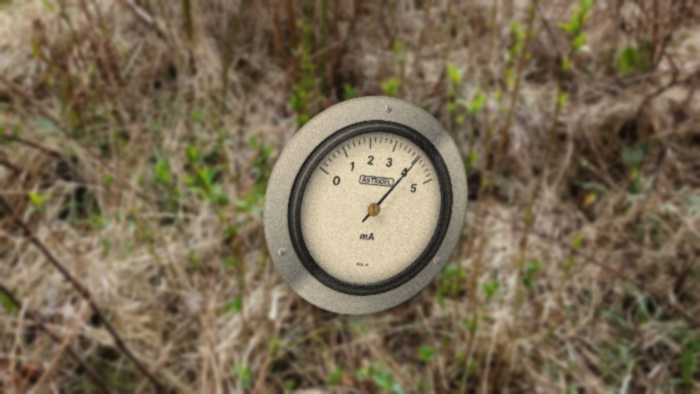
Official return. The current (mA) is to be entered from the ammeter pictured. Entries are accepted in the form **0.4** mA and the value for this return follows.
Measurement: **4** mA
